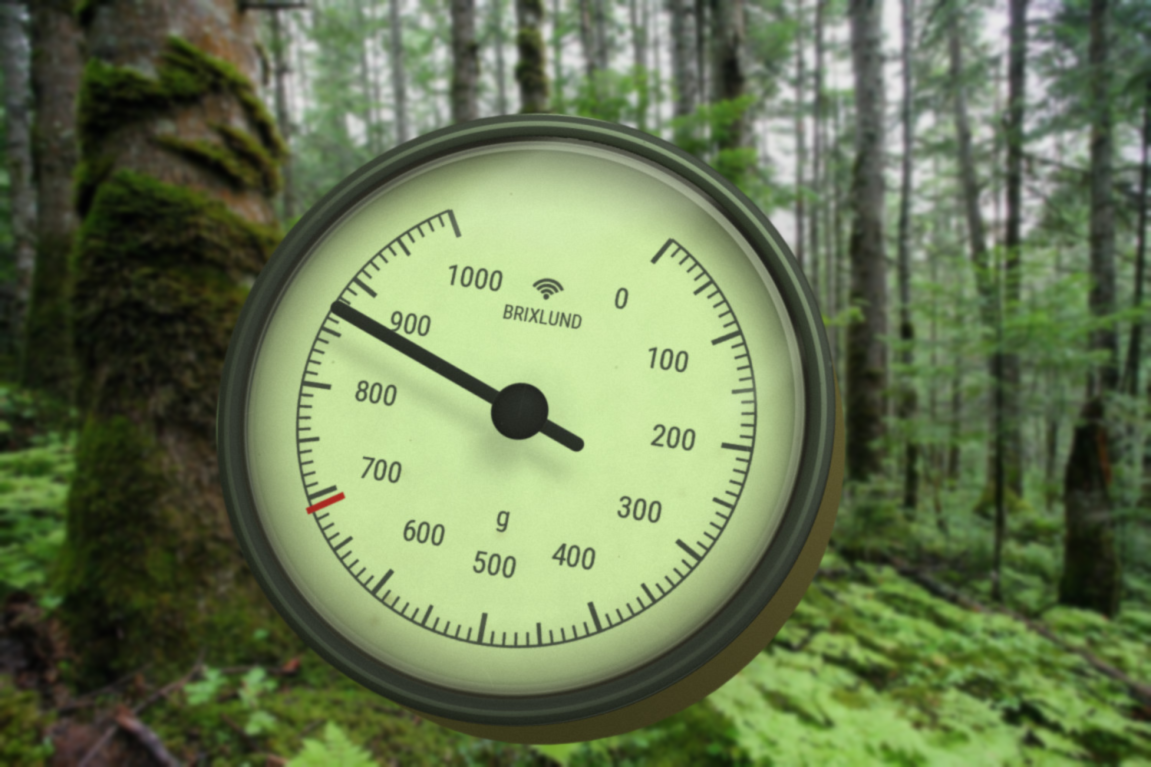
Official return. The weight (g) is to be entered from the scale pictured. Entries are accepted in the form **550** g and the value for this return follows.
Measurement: **870** g
